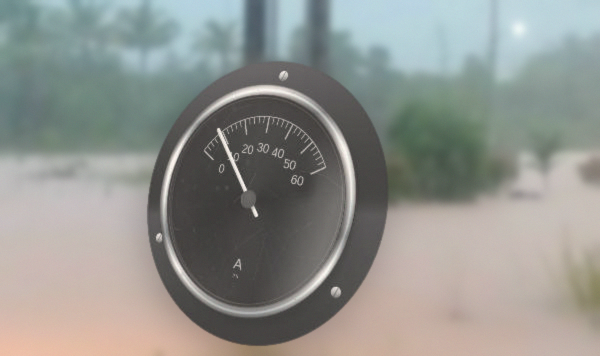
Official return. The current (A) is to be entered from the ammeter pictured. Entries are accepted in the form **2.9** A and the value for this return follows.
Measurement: **10** A
